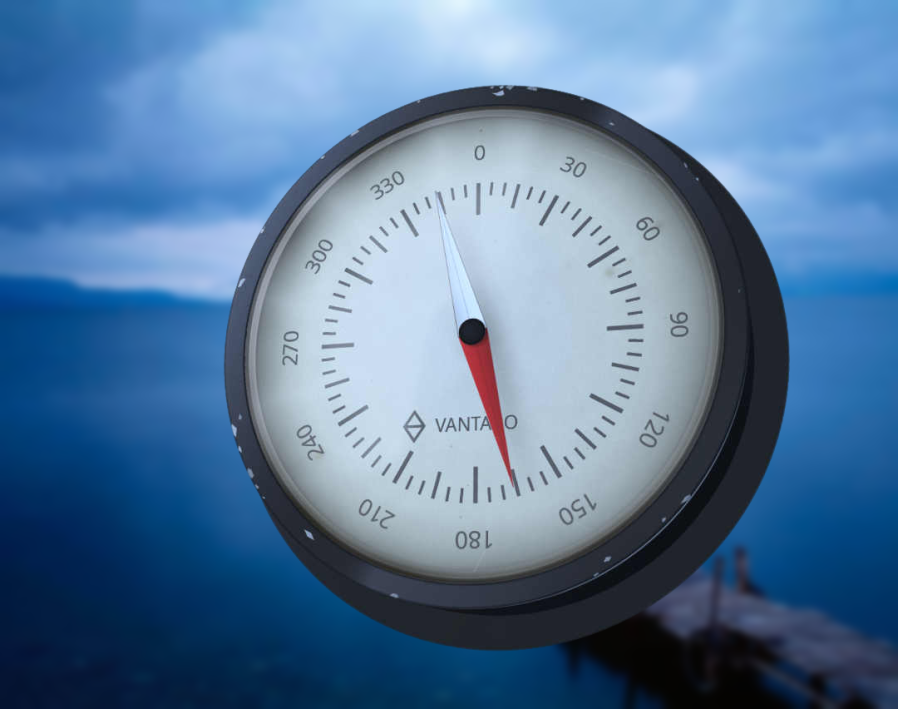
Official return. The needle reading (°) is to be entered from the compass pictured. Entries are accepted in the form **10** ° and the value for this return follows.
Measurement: **165** °
